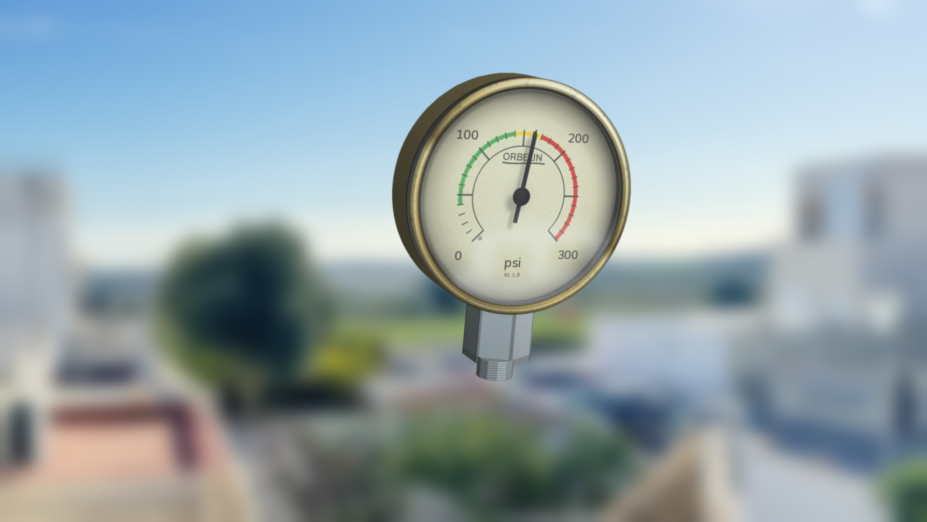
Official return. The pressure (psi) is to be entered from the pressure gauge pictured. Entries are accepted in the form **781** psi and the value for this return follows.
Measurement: **160** psi
